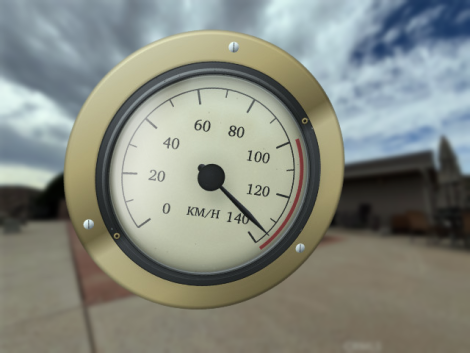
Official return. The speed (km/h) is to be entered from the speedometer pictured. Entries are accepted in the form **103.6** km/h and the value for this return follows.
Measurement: **135** km/h
